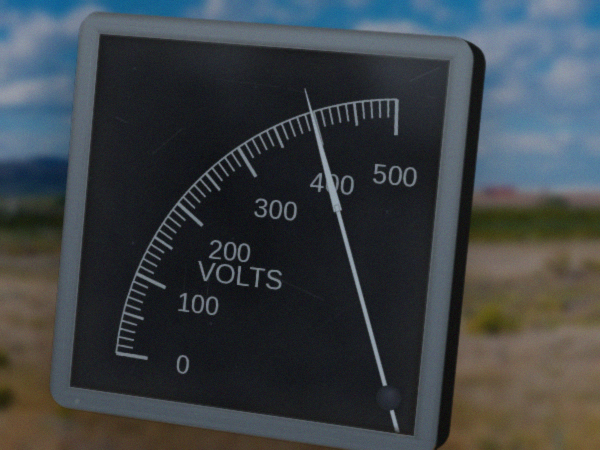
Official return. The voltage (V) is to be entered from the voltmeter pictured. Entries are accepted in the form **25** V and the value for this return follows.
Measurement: **400** V
